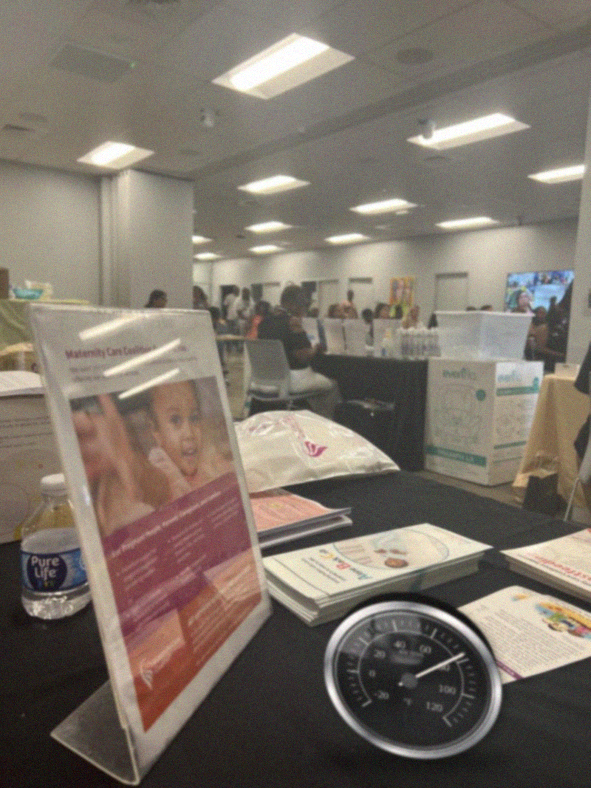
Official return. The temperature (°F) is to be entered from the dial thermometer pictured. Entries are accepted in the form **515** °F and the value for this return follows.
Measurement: **76** °F
